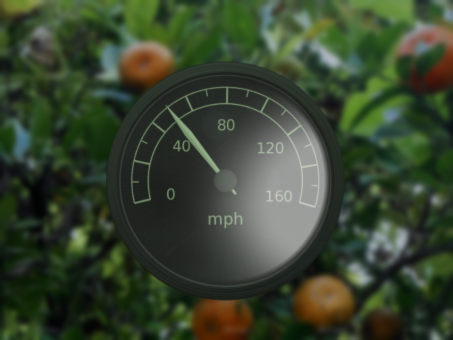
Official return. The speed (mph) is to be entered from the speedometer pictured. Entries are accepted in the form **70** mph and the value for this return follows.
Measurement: **50** mph
